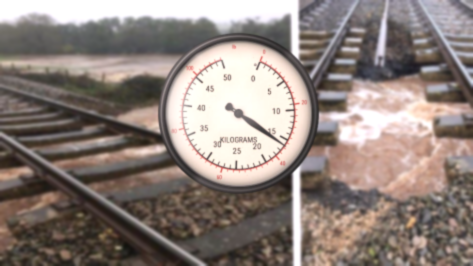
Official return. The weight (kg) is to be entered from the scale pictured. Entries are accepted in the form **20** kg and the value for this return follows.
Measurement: **16** kg
